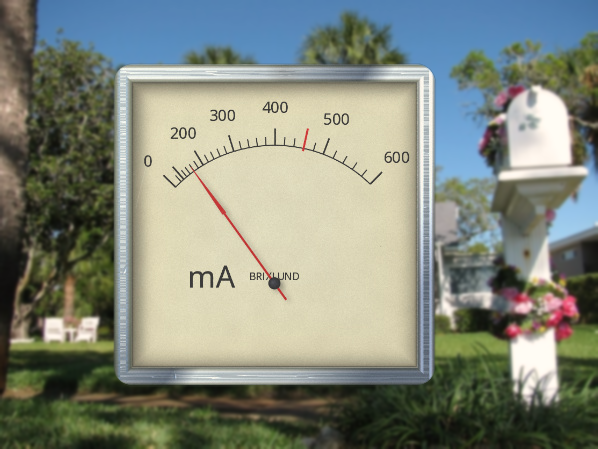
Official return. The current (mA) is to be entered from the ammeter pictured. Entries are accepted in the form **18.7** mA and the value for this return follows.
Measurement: **160** mA
